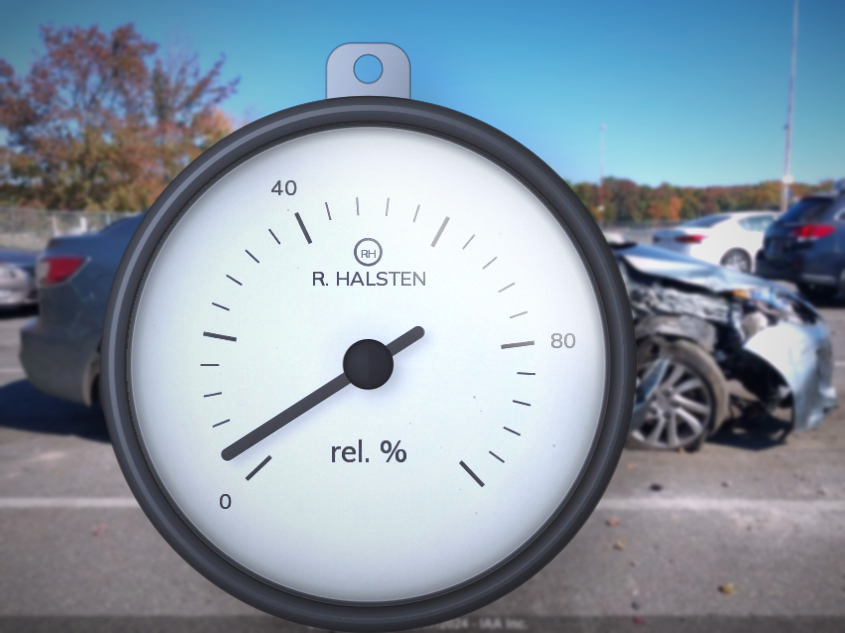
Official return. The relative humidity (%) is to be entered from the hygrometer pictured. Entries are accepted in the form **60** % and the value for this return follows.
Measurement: **4** %
